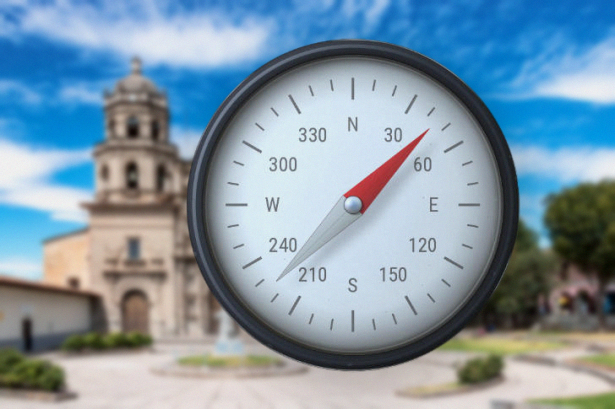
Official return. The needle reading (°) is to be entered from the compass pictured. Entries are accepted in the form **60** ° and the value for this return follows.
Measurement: **45** °
